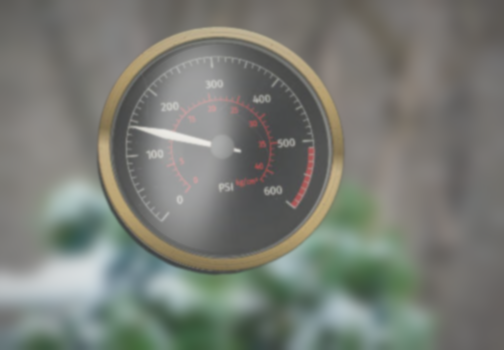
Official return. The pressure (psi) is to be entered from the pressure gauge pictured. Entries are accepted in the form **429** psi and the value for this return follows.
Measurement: **140** psi
